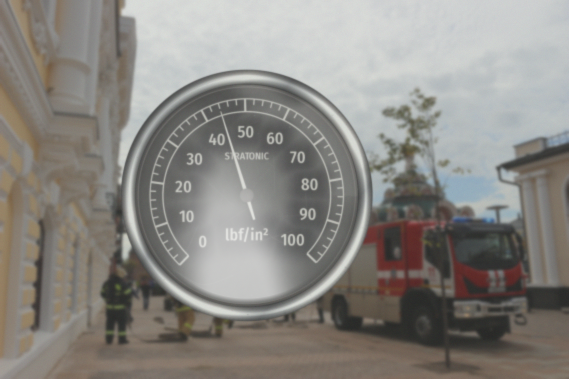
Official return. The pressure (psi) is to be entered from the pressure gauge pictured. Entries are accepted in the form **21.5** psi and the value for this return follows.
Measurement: **44** psi
